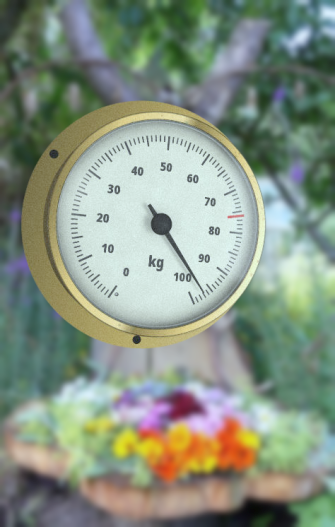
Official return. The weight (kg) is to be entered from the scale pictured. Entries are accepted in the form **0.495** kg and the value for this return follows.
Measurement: **97** kg
